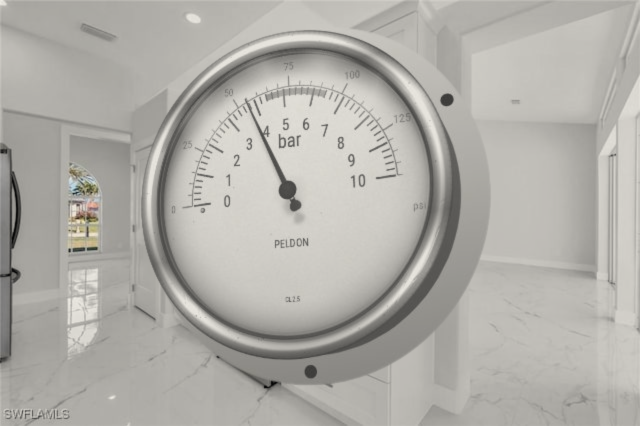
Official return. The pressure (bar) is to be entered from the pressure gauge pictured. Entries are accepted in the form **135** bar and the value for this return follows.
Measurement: **3.8** bar
